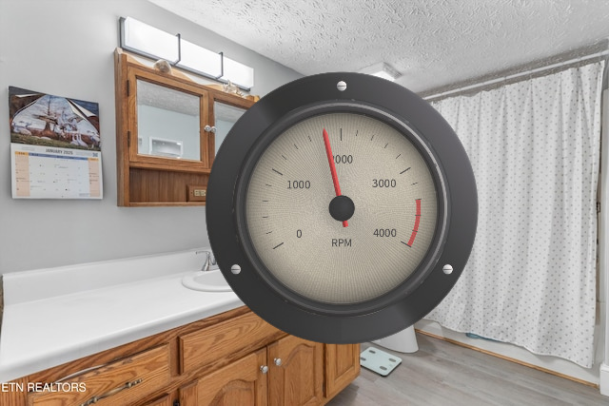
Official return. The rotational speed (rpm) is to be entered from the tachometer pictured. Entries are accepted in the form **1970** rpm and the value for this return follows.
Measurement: **1800** rpm
